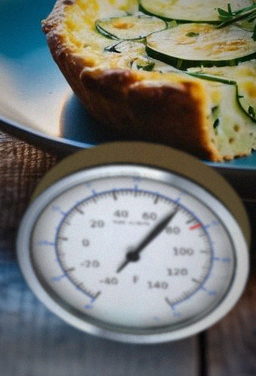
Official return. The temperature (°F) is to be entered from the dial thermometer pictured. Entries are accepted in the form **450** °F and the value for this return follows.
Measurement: **70** °F
